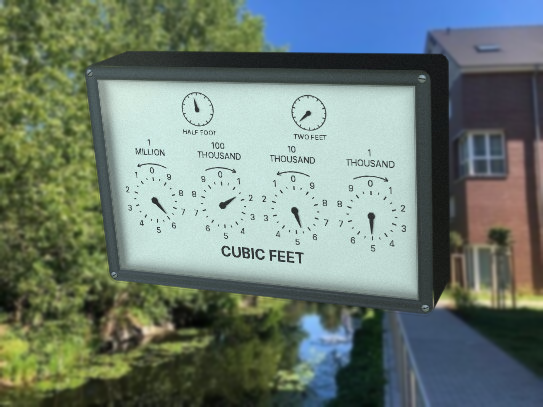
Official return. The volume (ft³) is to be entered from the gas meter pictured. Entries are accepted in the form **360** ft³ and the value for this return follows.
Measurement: **615500** ft³
